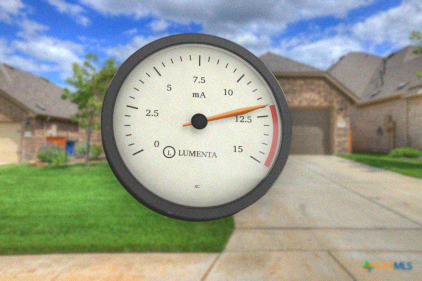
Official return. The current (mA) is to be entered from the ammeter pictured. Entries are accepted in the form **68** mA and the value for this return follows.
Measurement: **12** mA
